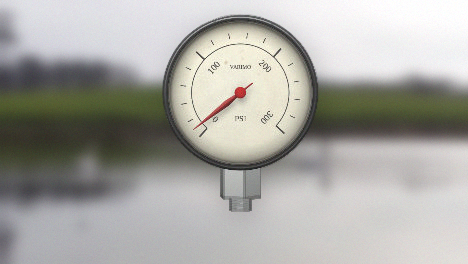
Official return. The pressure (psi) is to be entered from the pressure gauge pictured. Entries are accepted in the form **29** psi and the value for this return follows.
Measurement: **10** psi
